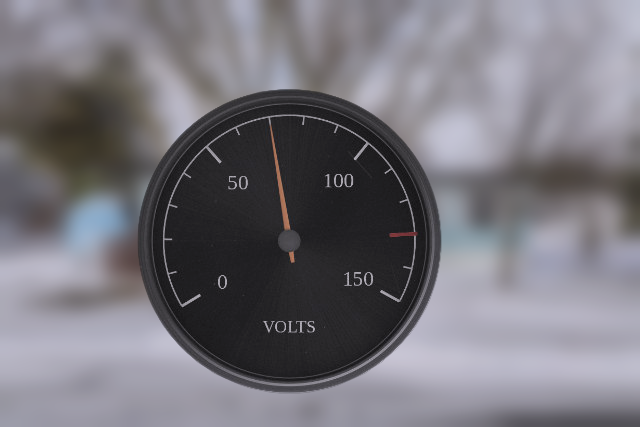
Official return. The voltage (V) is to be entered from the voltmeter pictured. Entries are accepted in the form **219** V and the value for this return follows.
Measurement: **70** V
